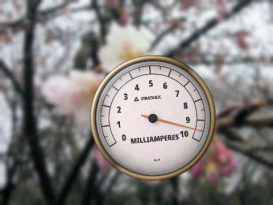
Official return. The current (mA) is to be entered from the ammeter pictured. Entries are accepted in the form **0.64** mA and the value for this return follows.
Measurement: **9.5** mA
